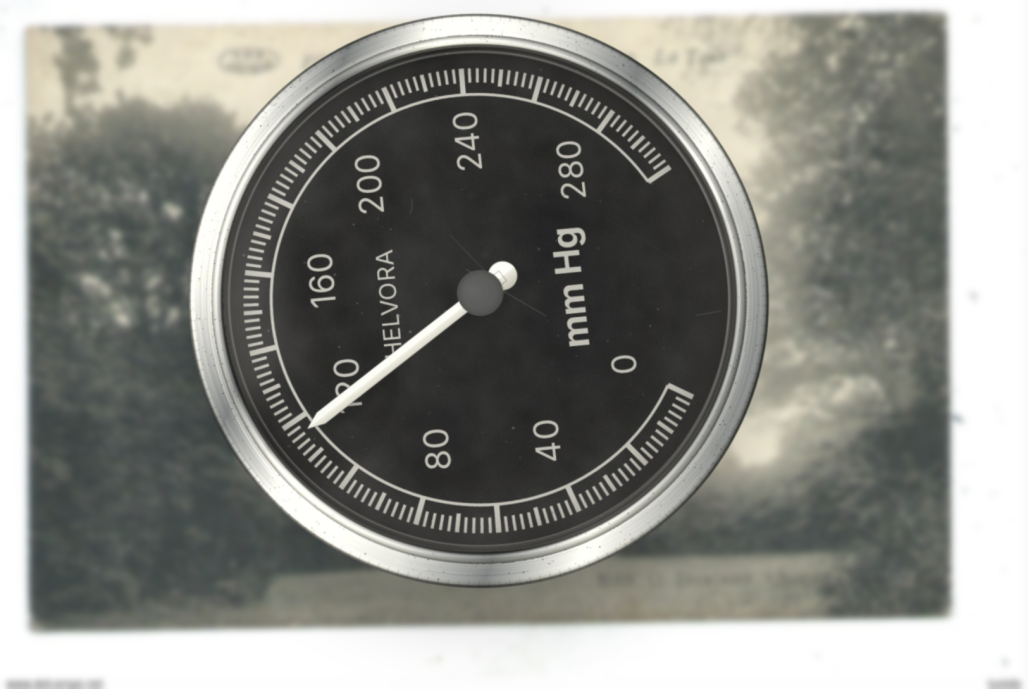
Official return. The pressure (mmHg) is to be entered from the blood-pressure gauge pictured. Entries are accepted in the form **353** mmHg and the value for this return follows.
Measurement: **116** mmHg
